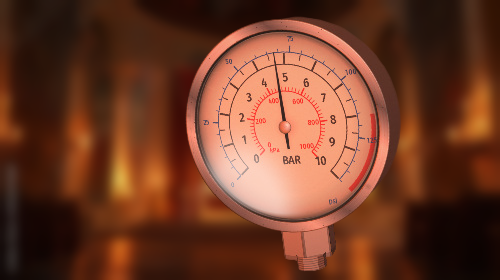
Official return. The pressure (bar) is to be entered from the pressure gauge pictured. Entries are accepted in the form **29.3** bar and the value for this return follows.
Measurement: **4.75** bar
